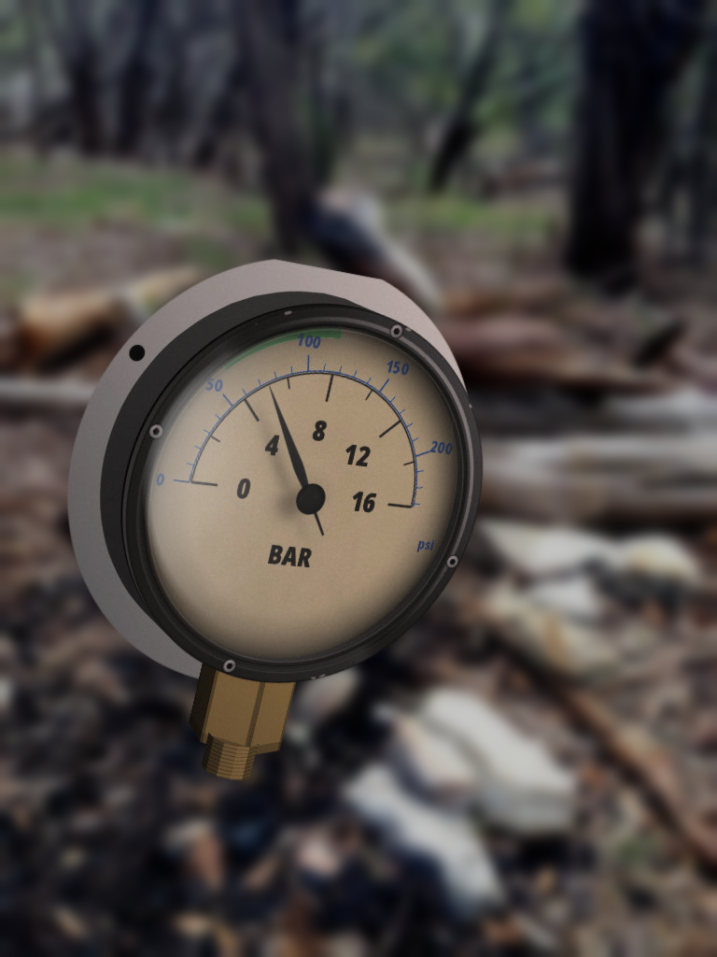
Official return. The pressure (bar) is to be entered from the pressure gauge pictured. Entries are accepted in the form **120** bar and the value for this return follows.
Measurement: **5** bar
